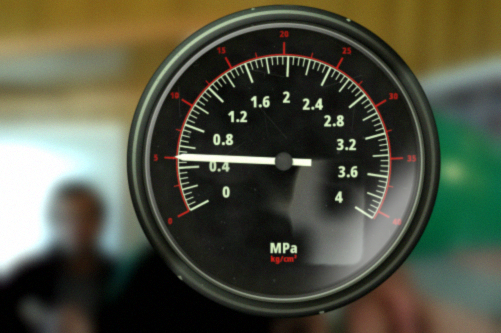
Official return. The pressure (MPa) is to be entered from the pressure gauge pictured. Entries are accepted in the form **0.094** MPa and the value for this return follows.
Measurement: **0.5** MPa
